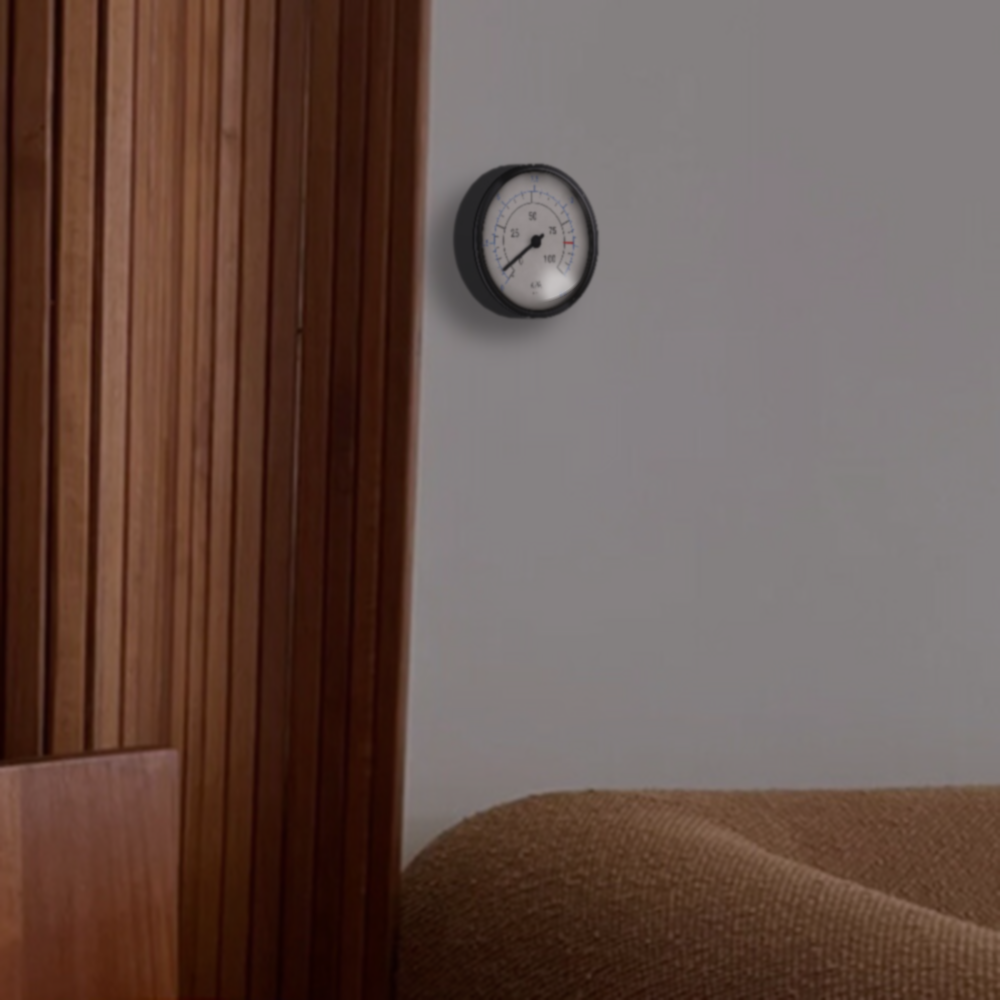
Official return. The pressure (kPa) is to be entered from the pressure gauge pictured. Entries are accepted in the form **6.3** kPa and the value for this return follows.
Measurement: **5** kPa
